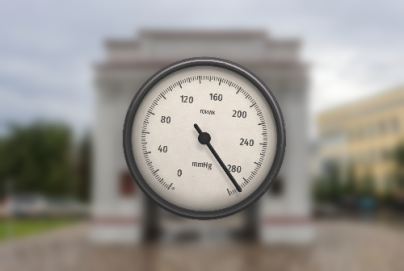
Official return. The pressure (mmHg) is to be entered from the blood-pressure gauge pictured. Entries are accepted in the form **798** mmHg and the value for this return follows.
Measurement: **290** mmHg
